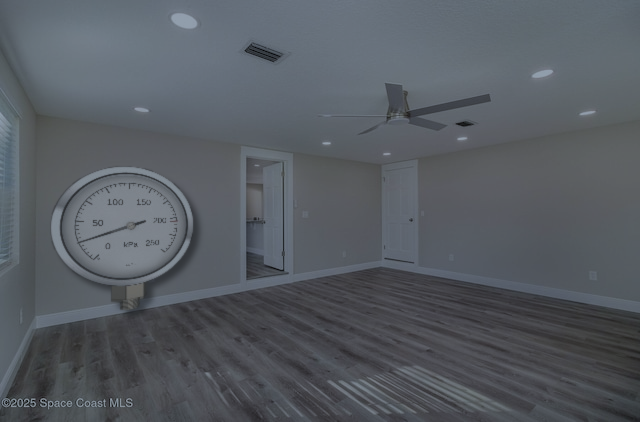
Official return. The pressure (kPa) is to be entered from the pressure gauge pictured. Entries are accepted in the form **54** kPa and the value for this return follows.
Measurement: **25** kPa
